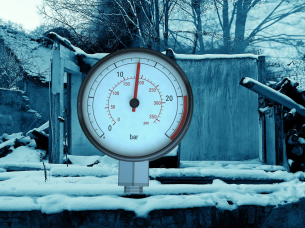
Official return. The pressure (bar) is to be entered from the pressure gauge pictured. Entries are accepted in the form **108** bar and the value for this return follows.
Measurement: **13** bar
